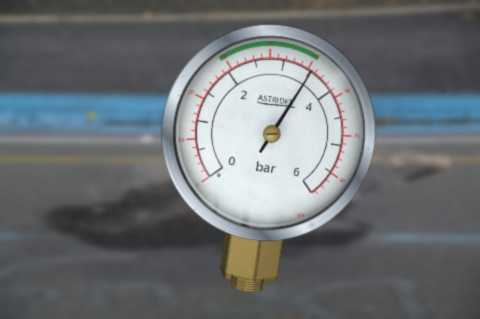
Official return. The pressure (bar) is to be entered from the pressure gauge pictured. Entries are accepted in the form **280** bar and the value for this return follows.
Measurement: **3.5** bar
